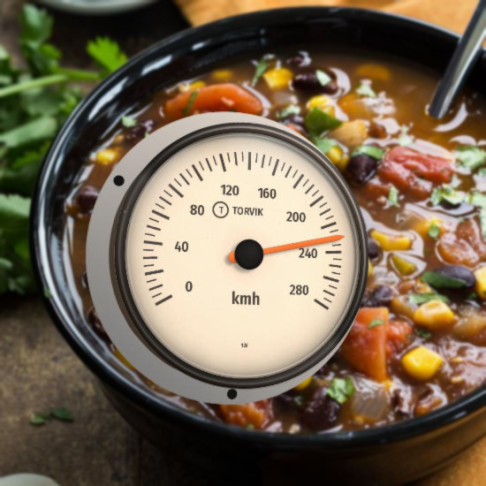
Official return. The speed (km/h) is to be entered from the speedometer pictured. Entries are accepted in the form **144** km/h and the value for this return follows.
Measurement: **230** km/h
